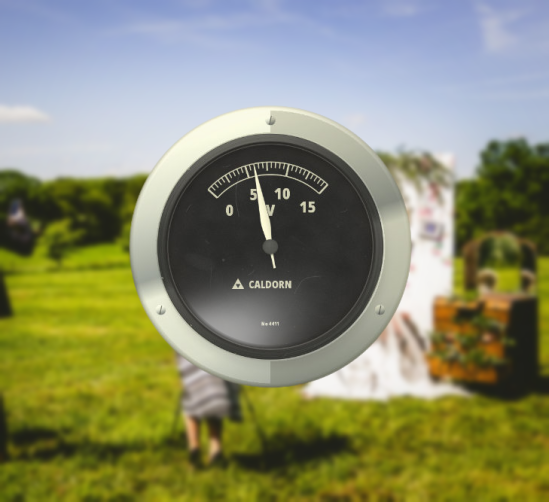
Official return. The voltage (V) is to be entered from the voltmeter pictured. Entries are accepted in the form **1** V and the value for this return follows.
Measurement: **6** V
